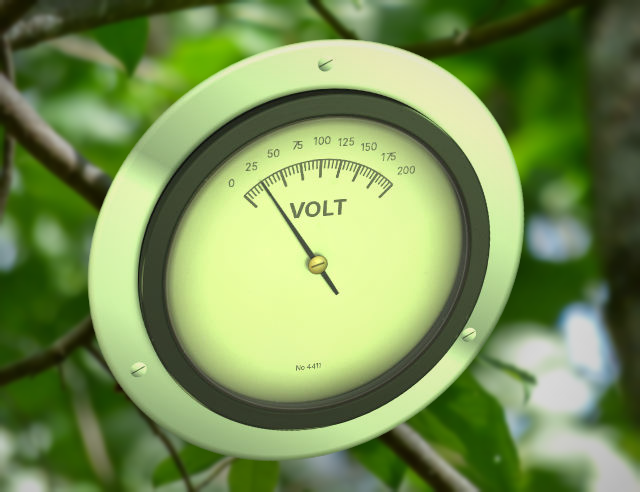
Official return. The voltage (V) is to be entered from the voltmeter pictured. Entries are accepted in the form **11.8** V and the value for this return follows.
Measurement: **25** V
